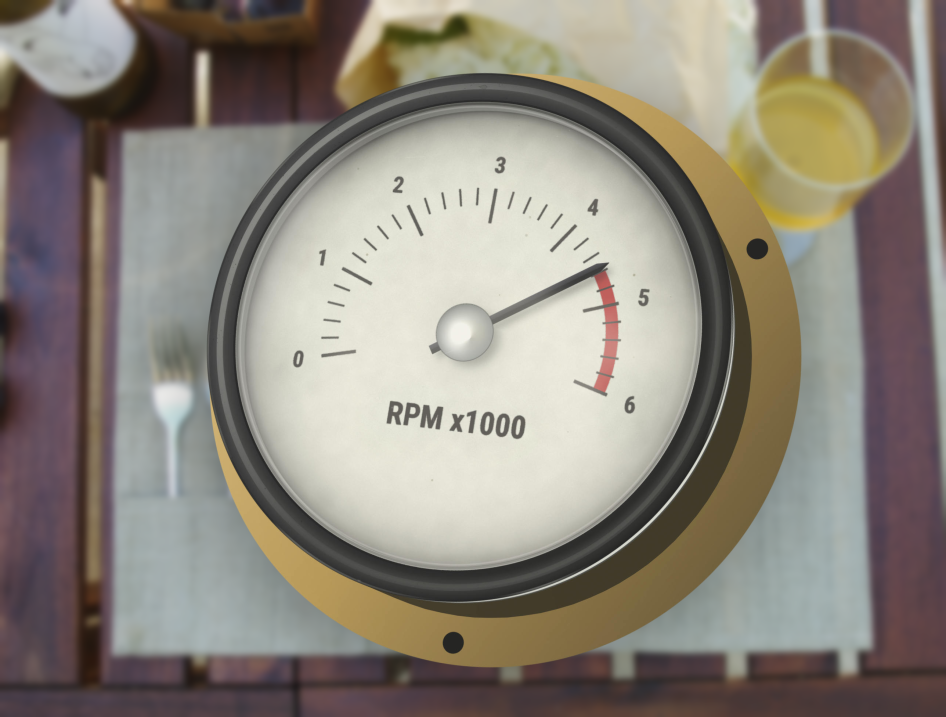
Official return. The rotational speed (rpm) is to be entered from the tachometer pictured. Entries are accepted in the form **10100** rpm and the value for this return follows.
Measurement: **4600** rpm
